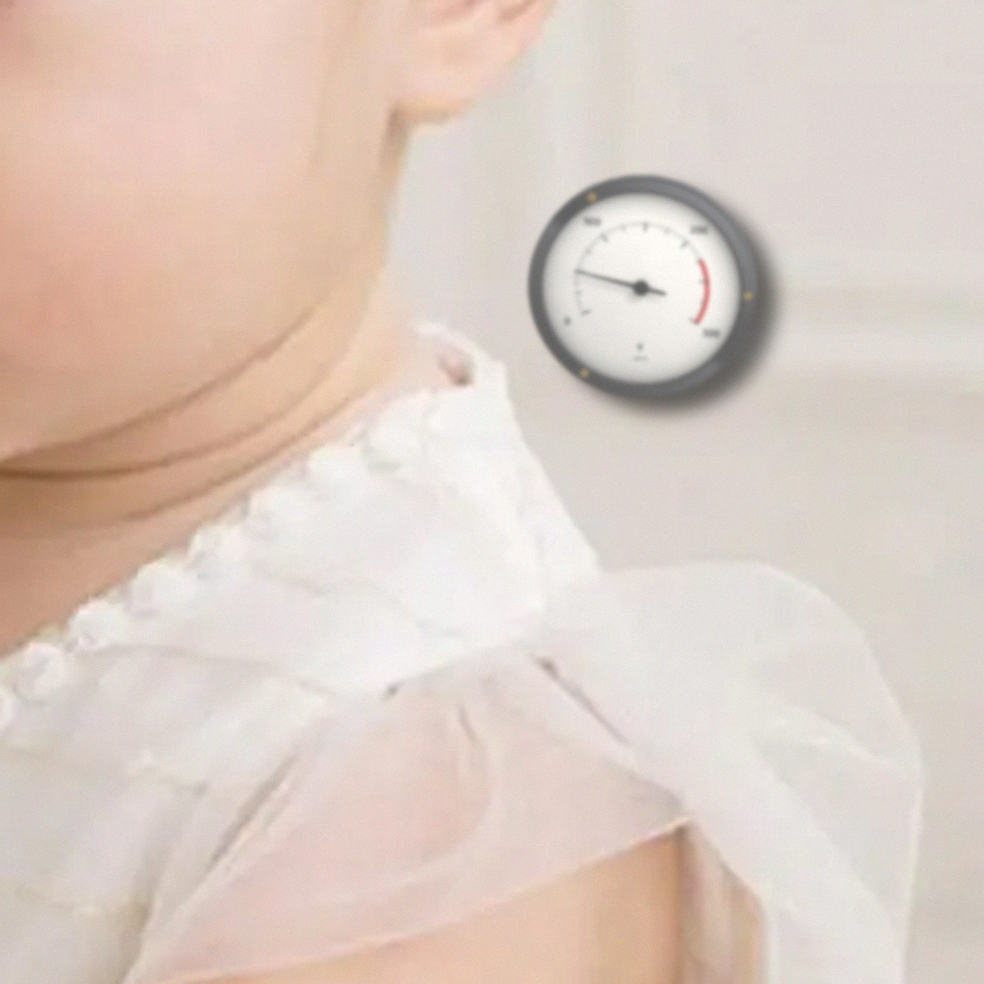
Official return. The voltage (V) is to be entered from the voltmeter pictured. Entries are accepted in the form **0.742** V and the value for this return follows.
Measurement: **50** V
